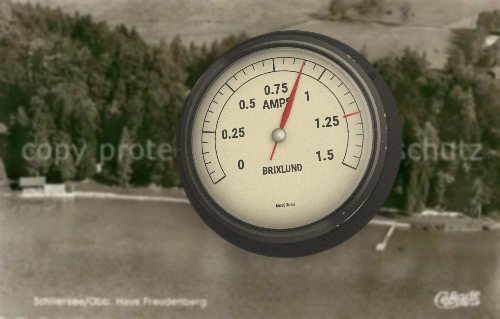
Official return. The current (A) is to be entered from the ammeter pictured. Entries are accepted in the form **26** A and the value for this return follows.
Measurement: **0.9** A
